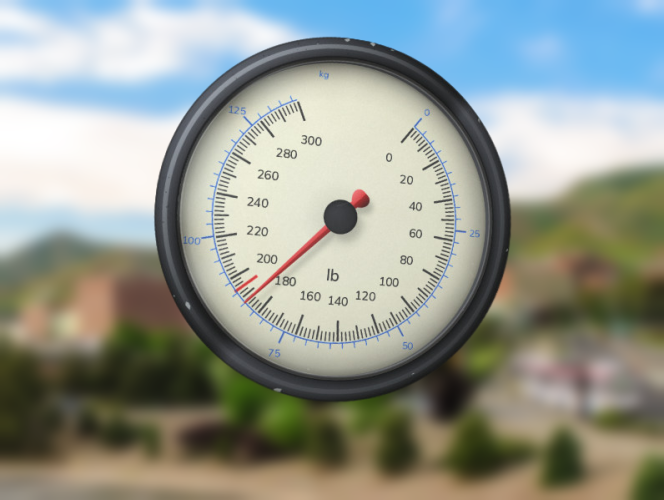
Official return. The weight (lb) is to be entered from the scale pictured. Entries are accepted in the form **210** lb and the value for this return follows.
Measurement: **188** lb
